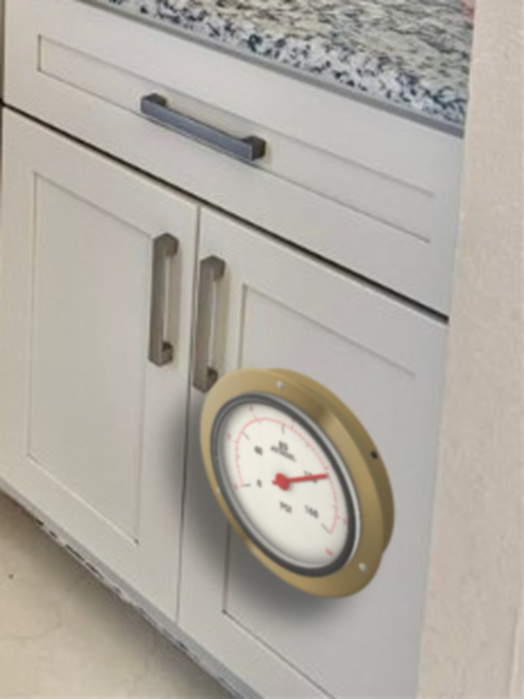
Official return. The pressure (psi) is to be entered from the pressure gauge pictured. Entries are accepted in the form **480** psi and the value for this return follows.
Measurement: **120** psi
